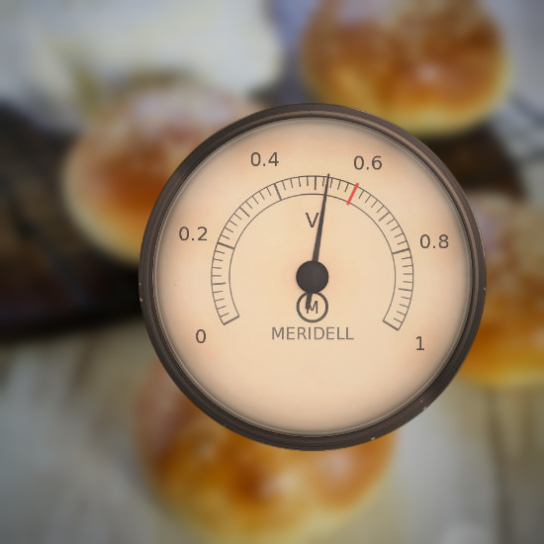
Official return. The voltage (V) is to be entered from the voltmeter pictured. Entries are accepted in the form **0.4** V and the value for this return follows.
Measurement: **0.53** V
